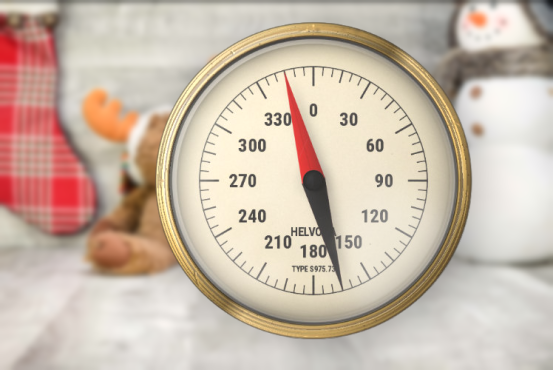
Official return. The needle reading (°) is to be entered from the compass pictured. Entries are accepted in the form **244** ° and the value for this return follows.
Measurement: **345** °
